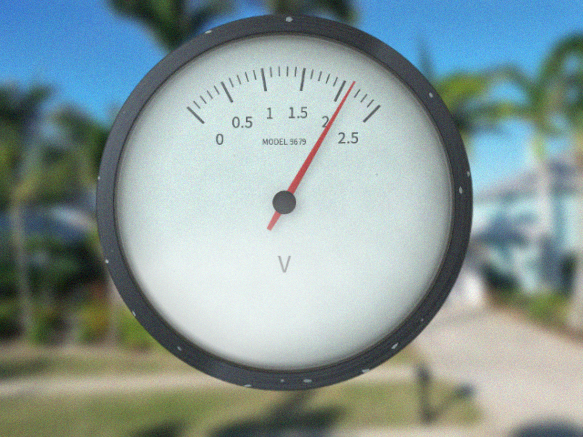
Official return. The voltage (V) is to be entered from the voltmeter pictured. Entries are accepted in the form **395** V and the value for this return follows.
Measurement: **2.1** V
